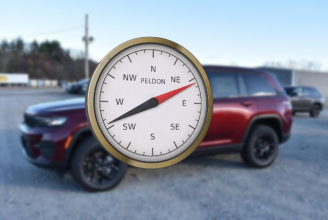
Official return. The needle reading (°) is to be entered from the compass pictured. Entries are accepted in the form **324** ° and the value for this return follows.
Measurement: **65** °
